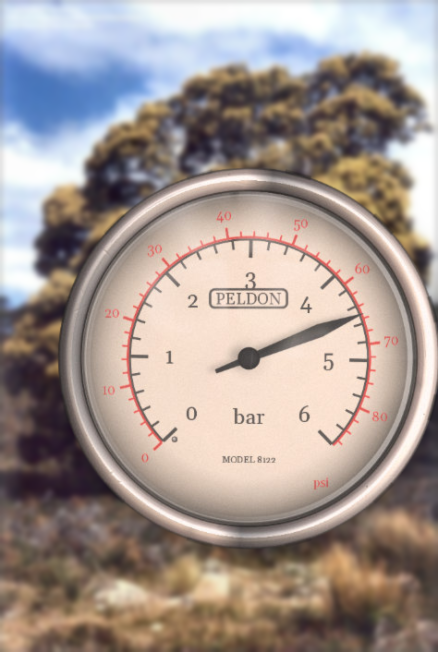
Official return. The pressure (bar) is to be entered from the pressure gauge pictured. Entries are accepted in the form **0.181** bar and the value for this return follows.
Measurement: **4.5** bar
